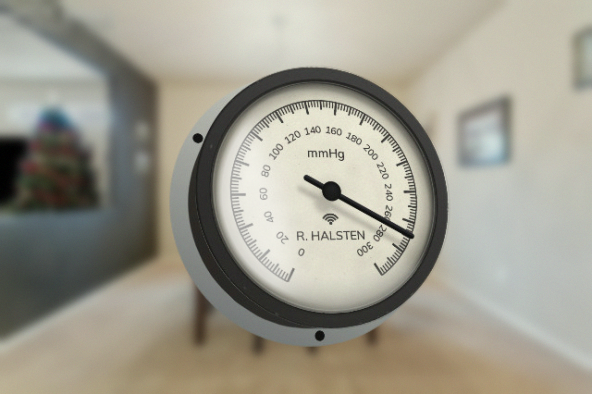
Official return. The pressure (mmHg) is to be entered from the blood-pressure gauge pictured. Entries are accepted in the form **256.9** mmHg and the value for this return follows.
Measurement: **270** mmHg
